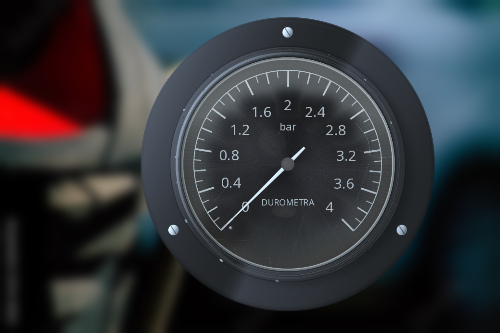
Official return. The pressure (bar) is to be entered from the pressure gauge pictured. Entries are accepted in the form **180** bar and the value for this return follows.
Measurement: **0** bar
